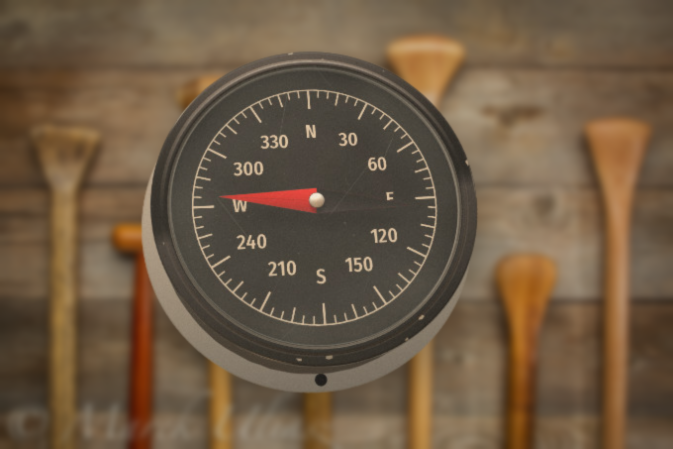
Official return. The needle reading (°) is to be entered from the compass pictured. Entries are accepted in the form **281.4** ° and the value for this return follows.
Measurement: **275** °
